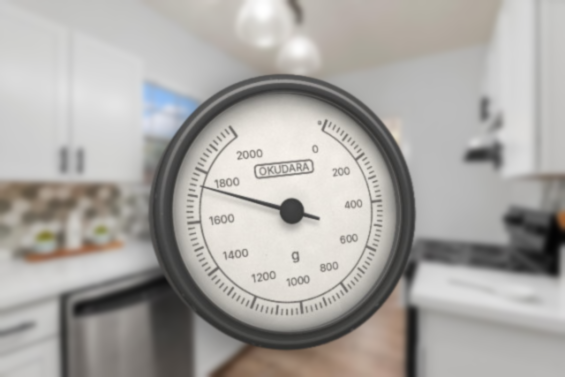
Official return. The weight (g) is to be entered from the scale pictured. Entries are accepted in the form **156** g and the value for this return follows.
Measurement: **1740** g
